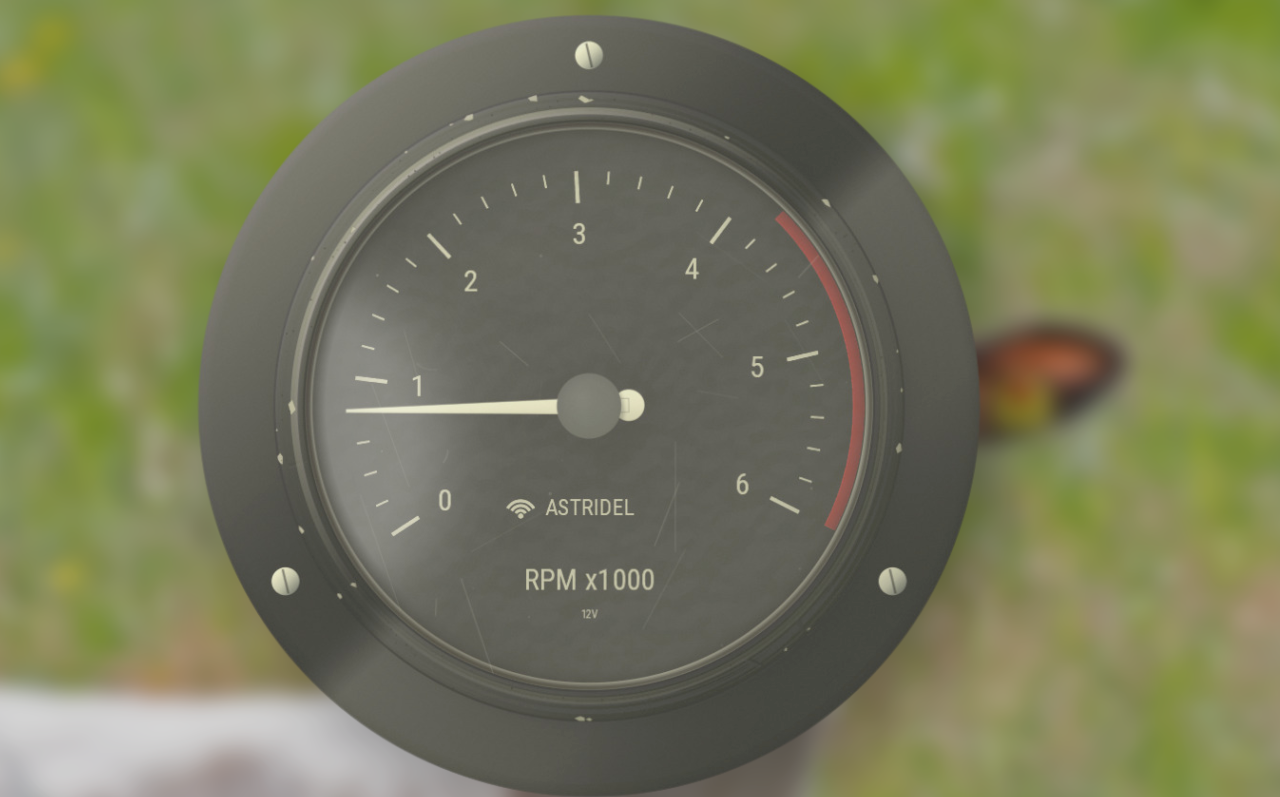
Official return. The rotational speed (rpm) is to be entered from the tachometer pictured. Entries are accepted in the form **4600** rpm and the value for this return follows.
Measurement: **800** rpm
